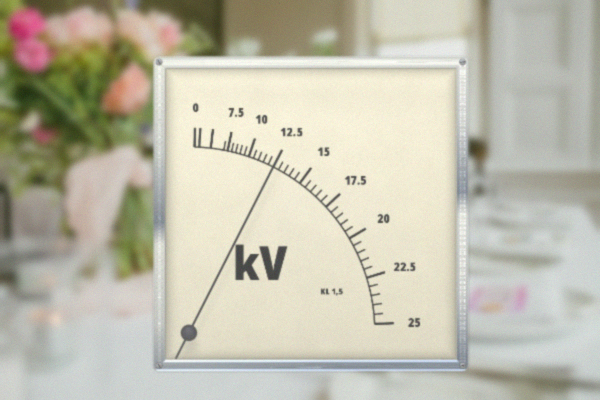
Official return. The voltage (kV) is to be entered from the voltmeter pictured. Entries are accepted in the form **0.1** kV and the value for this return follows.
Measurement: **12.5** kV
